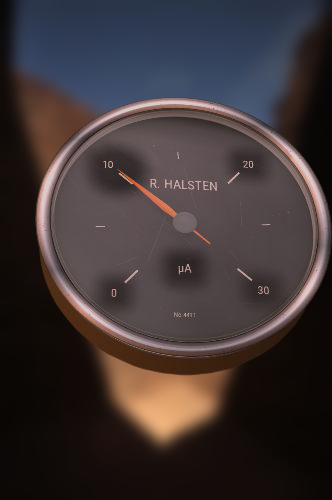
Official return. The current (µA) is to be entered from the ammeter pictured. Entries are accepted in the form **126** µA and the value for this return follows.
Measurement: **10** µA
